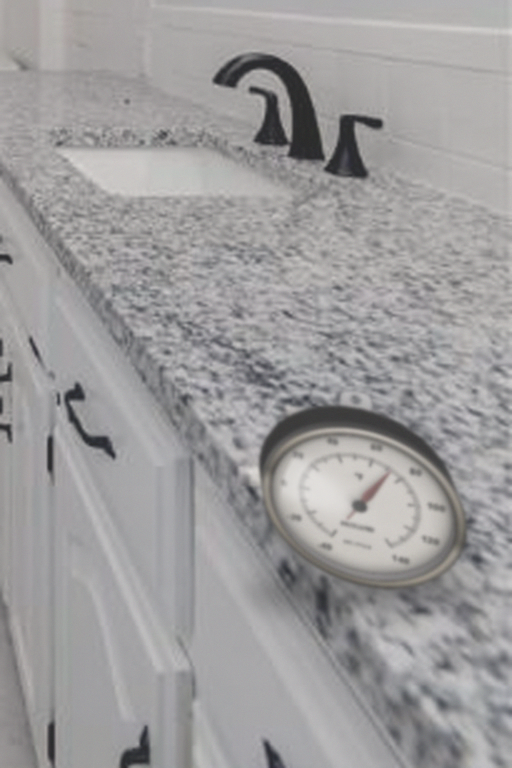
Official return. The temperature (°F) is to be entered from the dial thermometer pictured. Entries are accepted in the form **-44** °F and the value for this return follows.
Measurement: **70** °F
